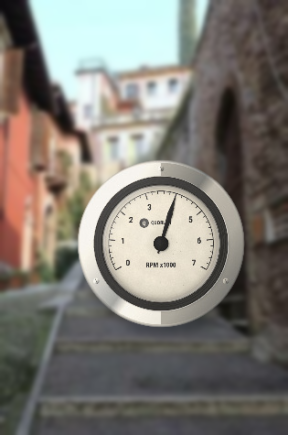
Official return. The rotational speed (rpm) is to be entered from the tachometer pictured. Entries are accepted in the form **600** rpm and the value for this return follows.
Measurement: **4000** rpm
